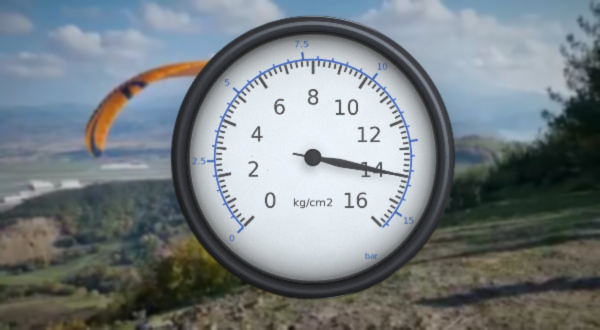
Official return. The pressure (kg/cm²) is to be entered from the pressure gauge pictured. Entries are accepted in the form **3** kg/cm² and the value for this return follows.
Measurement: **14** kg/cm²
